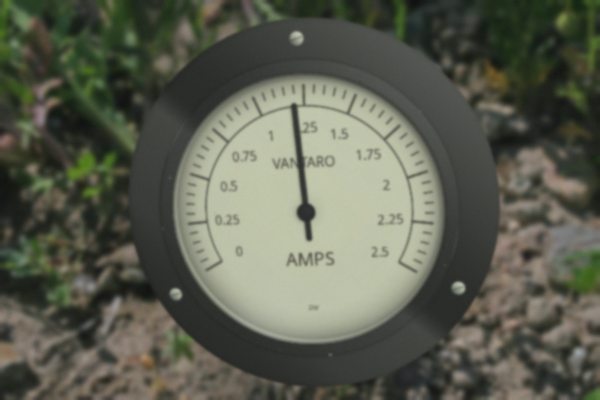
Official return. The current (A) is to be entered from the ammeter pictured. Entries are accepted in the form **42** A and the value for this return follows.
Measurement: **1.2** A
